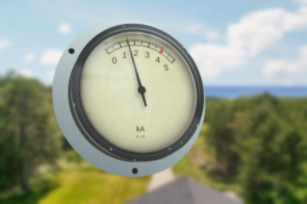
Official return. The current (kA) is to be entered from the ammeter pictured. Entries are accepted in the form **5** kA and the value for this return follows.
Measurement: **1.5** kA
